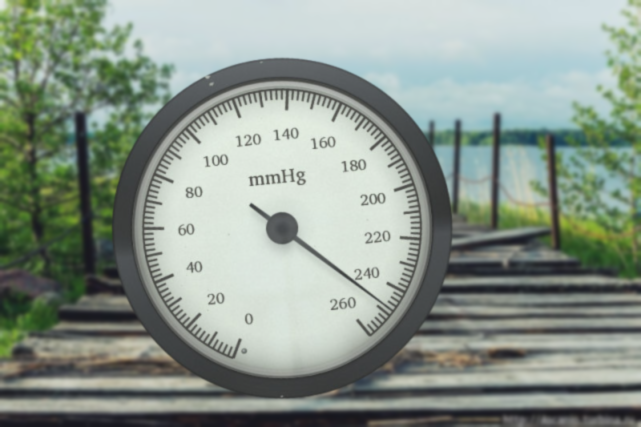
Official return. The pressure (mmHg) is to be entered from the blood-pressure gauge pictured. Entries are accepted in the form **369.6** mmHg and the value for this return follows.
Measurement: **248** mmHg
